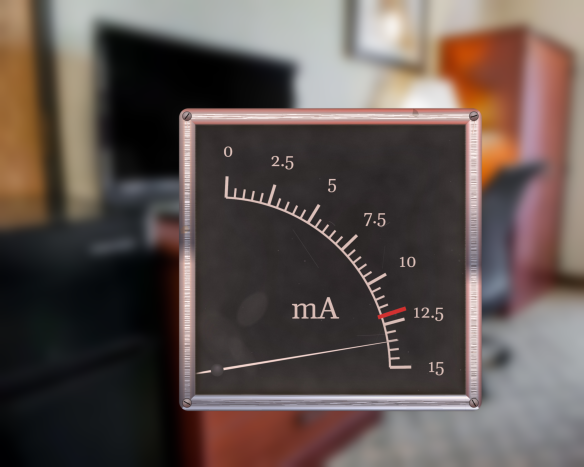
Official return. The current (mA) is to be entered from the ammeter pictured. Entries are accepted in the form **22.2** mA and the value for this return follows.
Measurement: **13.5** mA
